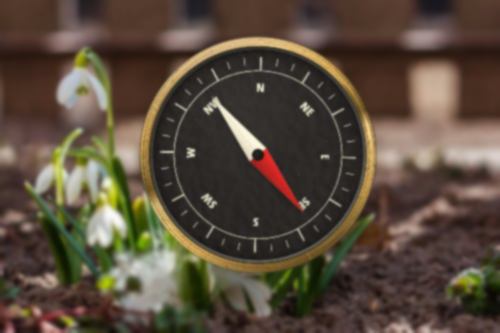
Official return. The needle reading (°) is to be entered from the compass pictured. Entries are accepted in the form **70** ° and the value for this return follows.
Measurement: **140** °
